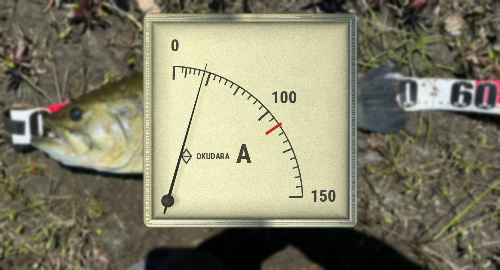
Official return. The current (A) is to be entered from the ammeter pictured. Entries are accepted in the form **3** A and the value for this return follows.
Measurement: **45** A
